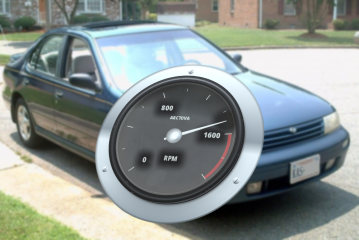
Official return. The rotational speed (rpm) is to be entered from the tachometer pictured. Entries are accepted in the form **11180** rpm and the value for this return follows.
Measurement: **1500** rpm
